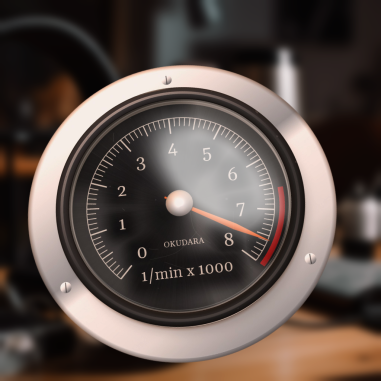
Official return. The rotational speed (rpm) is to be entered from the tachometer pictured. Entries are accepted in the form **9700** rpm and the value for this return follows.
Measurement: **7600** rpm
